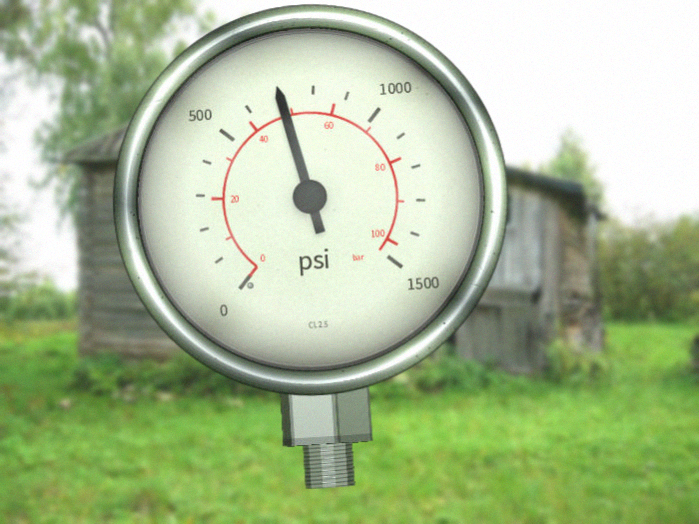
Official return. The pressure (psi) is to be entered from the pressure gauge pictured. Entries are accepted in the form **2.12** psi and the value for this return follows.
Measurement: **700** psi
